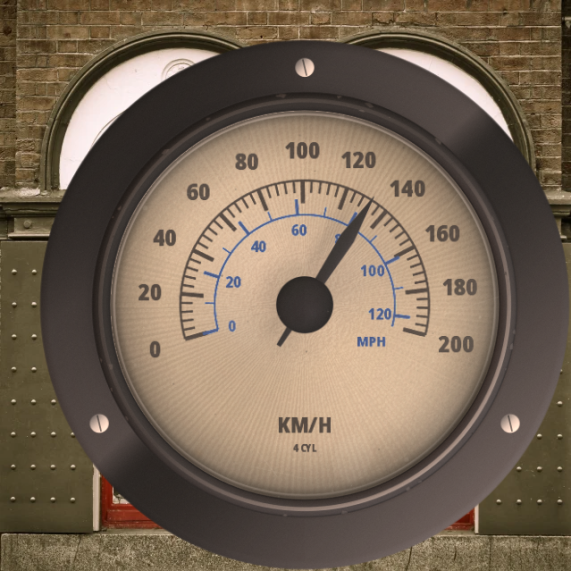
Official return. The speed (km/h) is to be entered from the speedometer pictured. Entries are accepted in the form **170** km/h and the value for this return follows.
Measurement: **132** km/h
